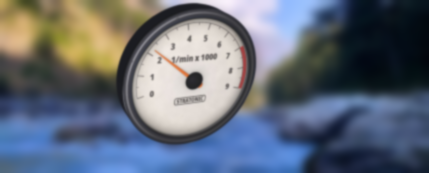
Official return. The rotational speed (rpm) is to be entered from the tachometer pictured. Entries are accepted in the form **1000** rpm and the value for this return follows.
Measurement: **2250** rpm
